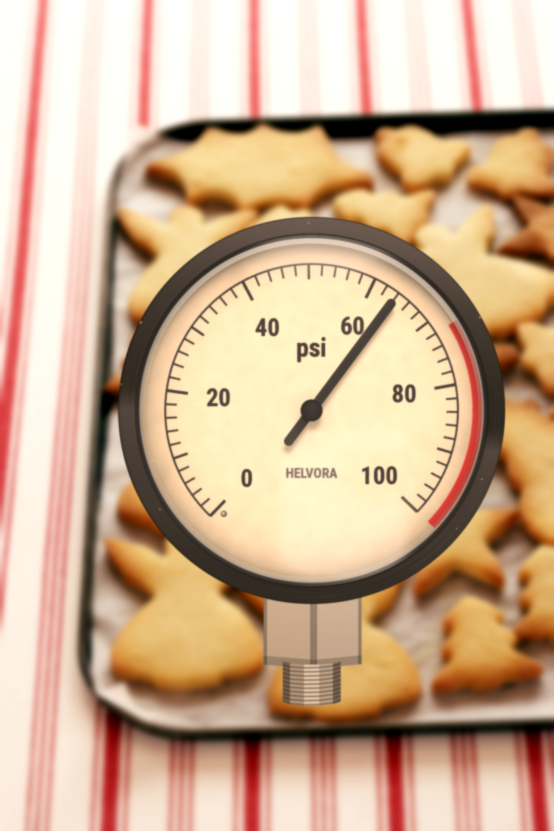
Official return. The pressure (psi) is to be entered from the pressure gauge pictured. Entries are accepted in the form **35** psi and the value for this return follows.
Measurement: **64** psi
